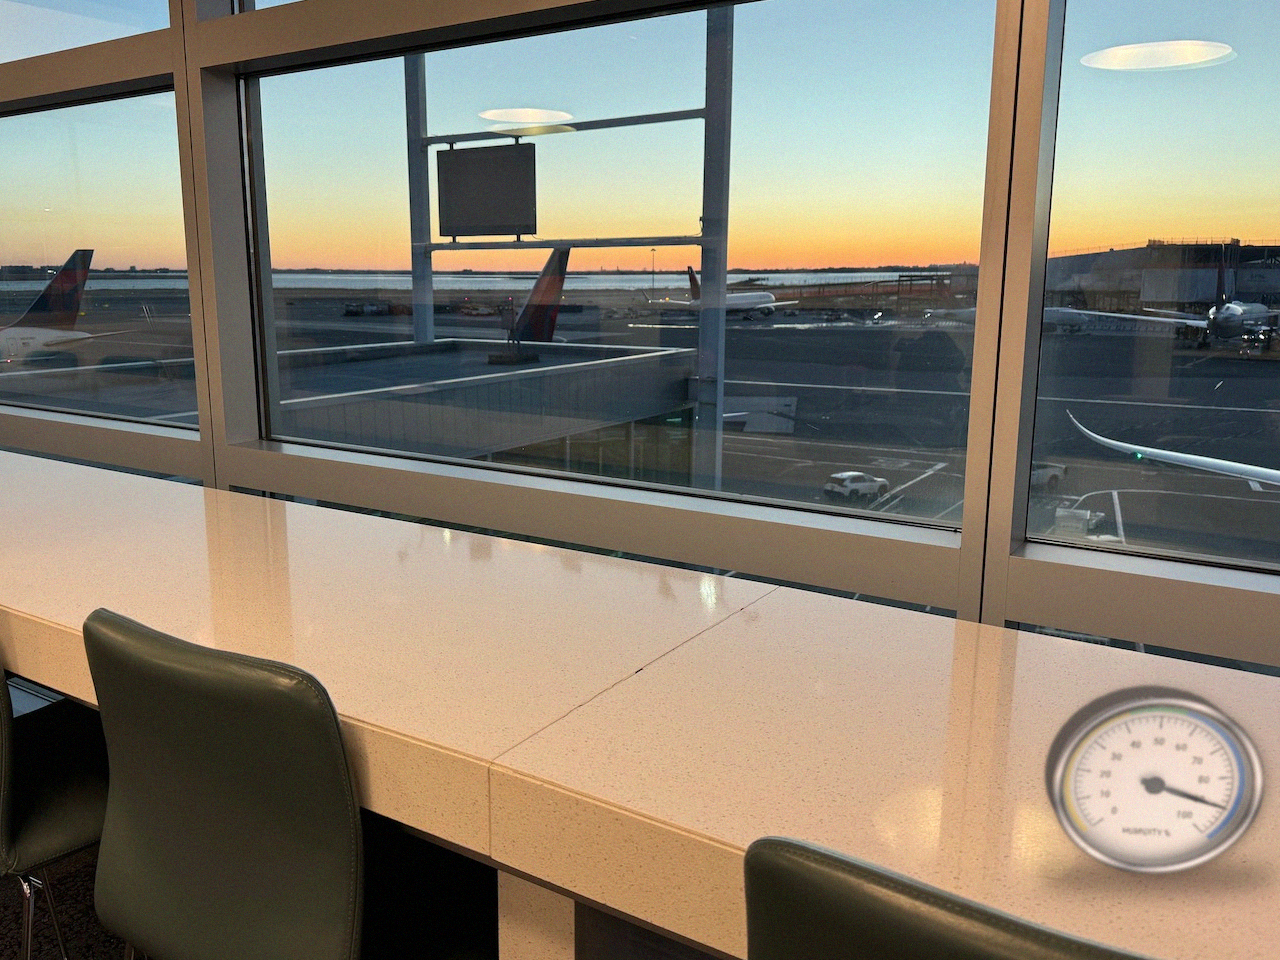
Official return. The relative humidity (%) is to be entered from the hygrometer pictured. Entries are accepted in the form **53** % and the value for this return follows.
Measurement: **90** %
